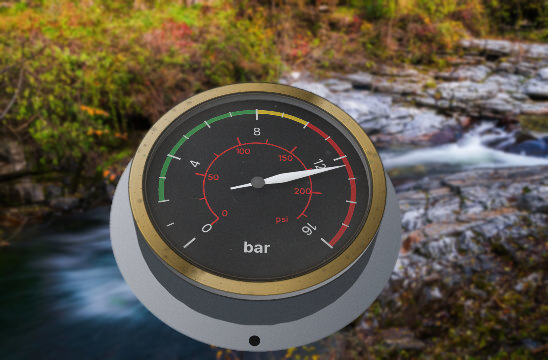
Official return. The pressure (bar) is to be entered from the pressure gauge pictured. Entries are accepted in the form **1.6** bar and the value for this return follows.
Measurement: **12.5** bar
